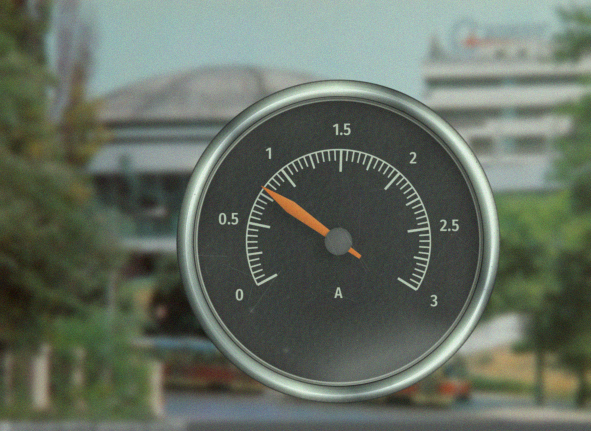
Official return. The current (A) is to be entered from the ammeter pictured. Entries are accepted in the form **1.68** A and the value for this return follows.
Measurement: **0.8** A
